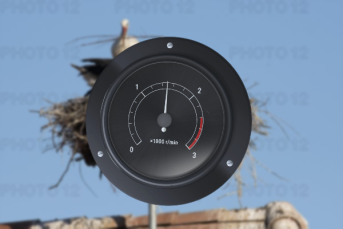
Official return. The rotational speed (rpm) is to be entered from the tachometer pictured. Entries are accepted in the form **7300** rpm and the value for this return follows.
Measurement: **1500** rpm
